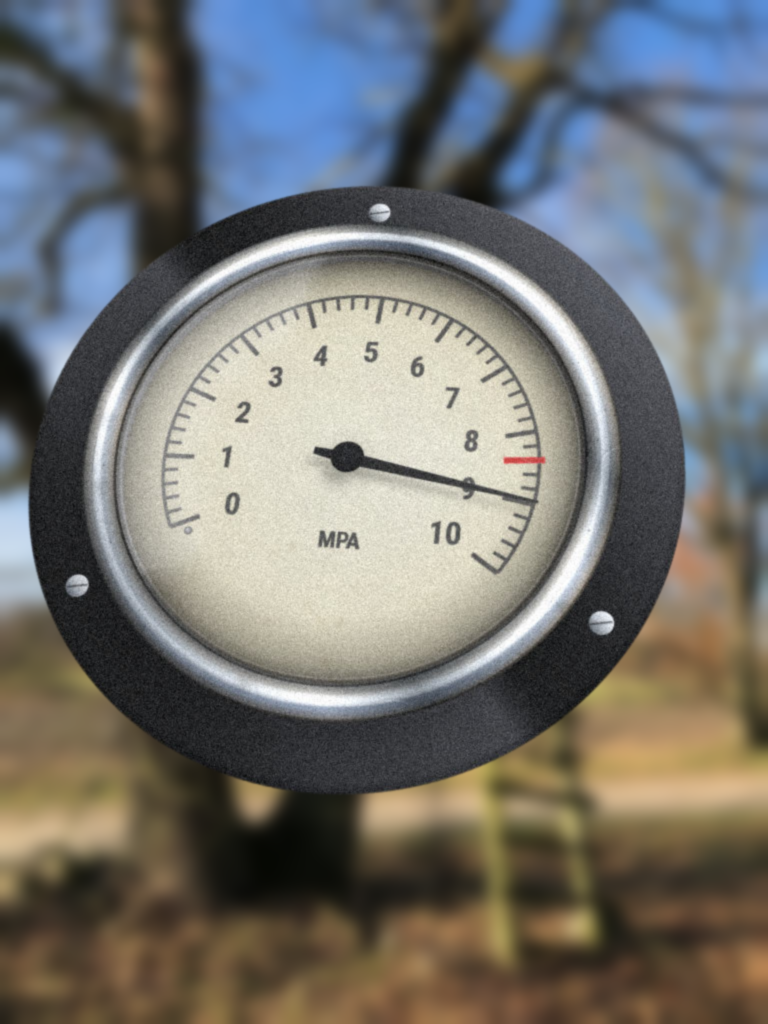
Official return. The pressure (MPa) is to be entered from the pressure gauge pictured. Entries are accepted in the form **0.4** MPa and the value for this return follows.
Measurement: **9** MPa
